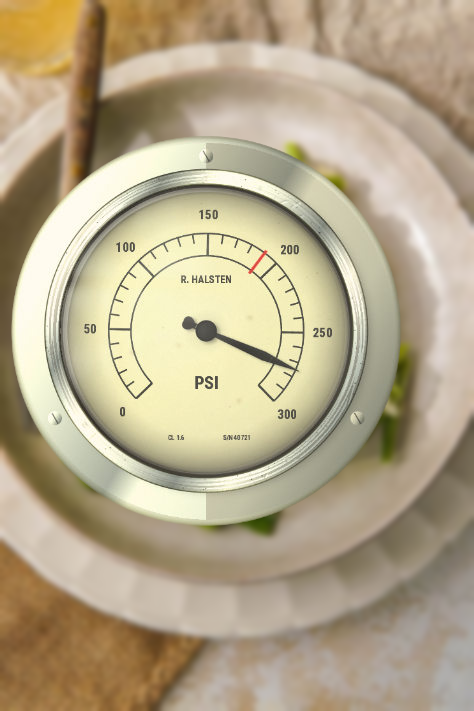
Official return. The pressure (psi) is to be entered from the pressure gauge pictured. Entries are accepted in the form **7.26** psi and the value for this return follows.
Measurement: **275** psi
